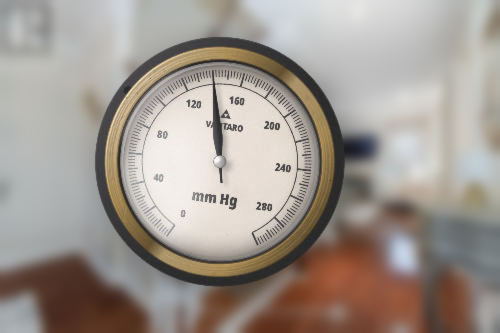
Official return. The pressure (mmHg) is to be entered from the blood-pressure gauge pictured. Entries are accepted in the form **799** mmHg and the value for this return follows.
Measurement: **140** mmHg
